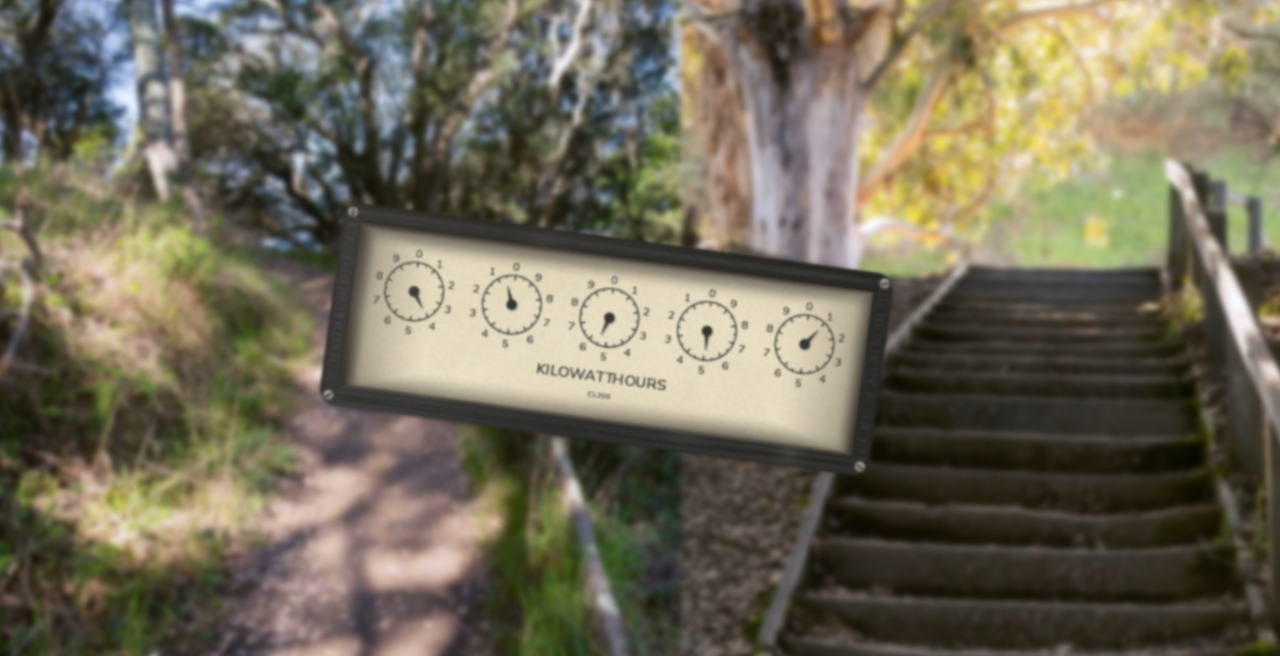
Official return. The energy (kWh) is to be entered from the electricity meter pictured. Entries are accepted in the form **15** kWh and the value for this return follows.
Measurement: **40551** kWh
